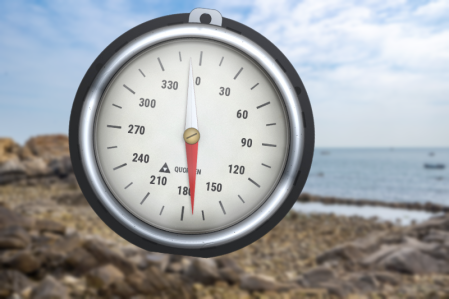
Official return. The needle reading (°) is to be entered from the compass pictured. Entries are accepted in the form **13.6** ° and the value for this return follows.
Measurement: **172.5** °
